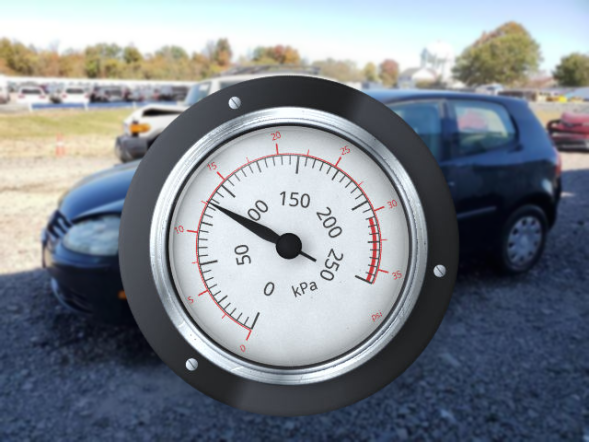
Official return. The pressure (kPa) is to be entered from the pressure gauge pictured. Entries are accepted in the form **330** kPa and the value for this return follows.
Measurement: **87.5** kPa
